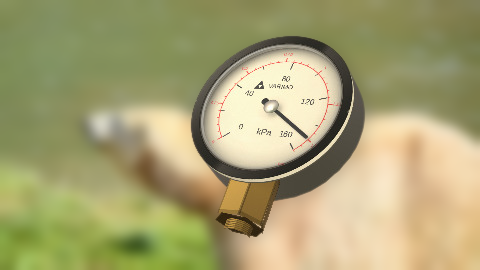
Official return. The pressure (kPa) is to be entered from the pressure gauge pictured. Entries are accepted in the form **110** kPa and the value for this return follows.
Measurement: **150** kPa
